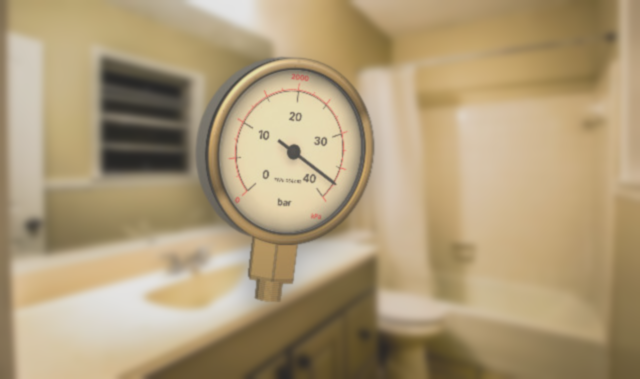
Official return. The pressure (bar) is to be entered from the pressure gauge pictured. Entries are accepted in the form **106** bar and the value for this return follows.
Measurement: **37.5** bar
